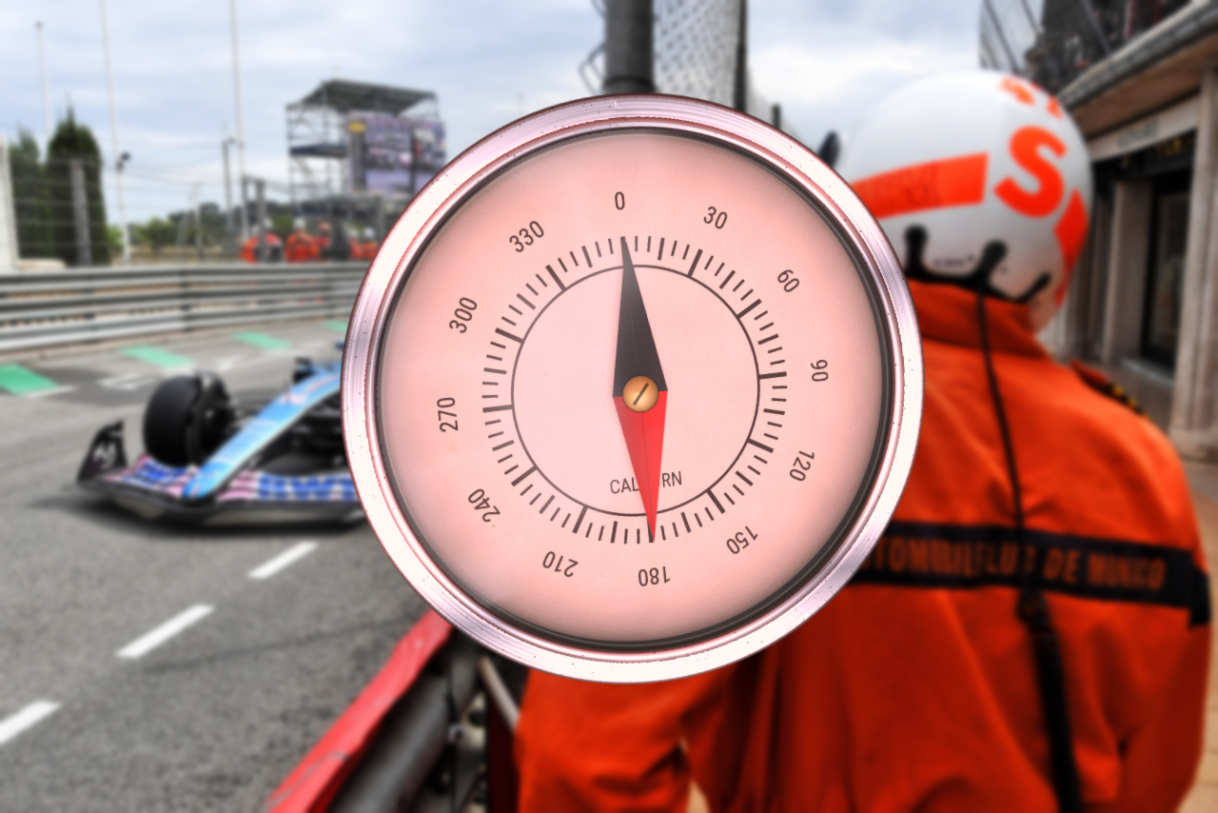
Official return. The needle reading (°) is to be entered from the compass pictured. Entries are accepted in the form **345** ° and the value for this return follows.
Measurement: **180** °
